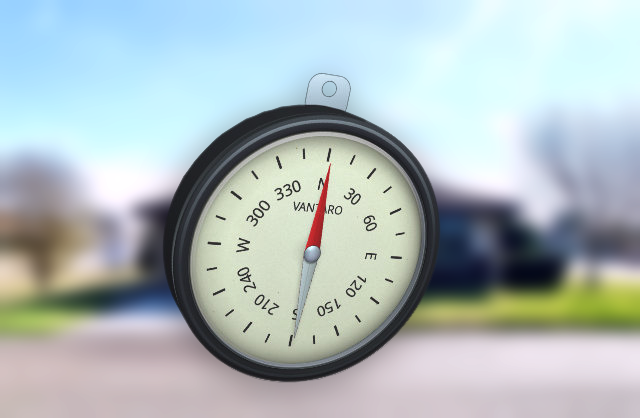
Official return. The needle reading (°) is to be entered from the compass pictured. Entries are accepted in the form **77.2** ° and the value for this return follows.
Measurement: **0** °
